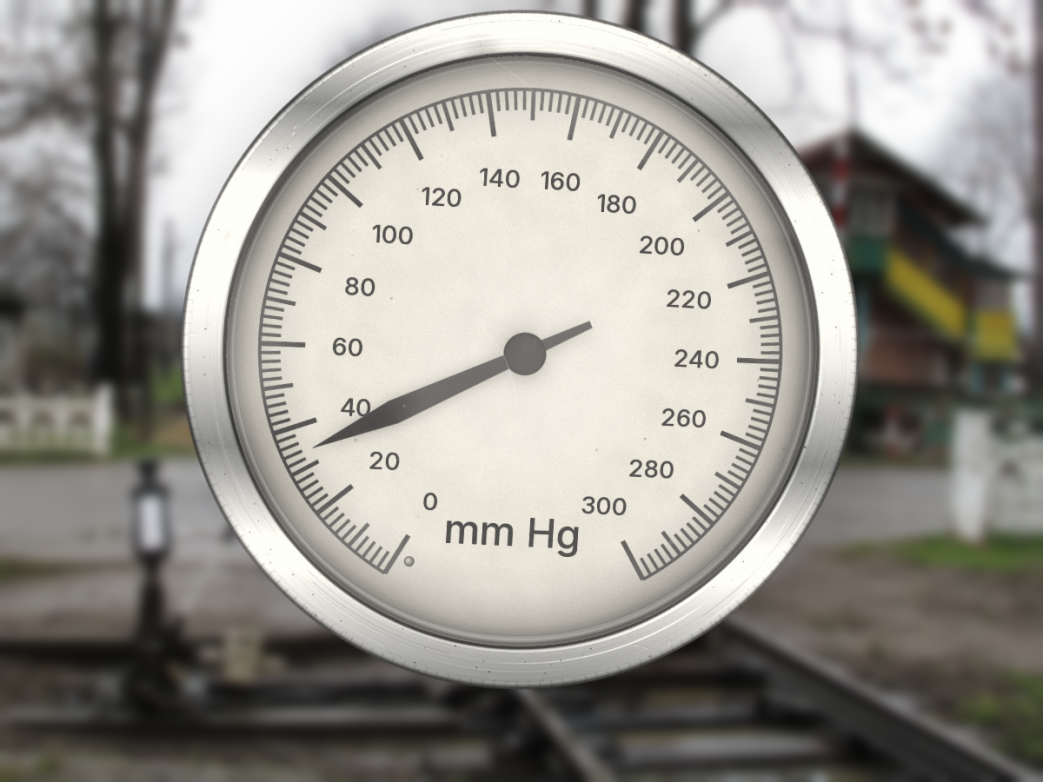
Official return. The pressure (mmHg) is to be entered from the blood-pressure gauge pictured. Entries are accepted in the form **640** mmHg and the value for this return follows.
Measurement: **34** mmHg
